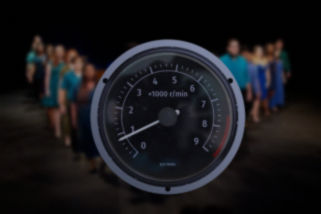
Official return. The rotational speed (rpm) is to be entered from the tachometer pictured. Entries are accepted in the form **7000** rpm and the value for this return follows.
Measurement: **800** rpm
